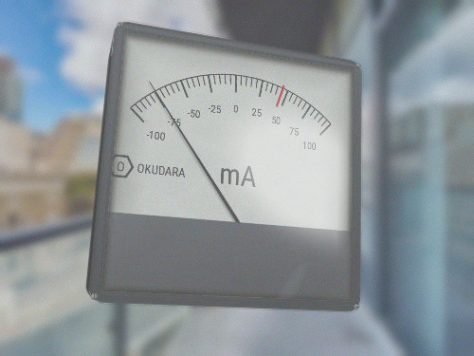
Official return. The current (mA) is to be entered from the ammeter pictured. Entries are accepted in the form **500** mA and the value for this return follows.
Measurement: **-75** mA
